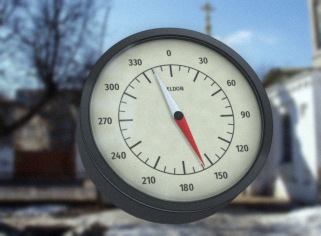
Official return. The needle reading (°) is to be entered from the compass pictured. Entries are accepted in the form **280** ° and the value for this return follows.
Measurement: **160** °
